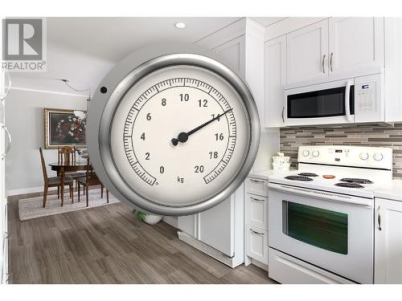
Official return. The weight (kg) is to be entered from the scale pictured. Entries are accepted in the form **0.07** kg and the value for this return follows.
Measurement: **14** kg
